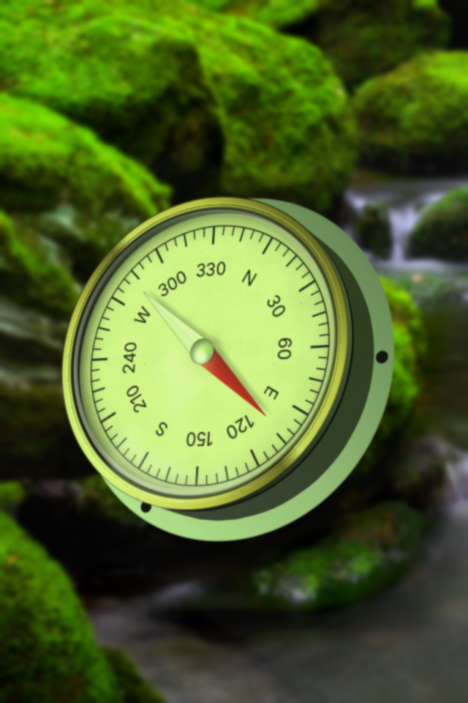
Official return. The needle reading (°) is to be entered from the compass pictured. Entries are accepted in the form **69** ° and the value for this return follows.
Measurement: **102.5** °
